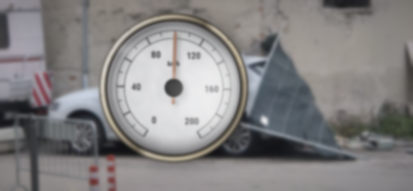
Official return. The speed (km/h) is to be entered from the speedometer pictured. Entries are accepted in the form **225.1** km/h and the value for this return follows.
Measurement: **100** km/h
